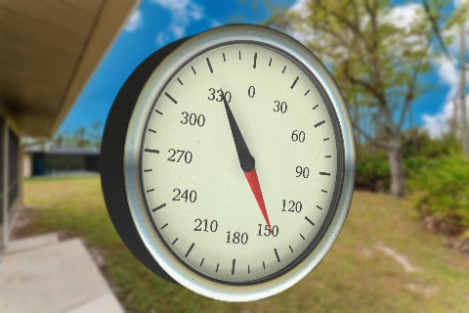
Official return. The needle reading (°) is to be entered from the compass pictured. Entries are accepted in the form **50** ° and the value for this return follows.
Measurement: **150** °
